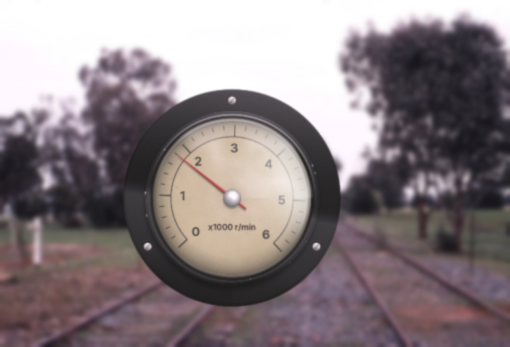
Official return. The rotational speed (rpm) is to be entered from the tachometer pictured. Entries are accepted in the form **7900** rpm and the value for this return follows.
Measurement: **1800** rpm
